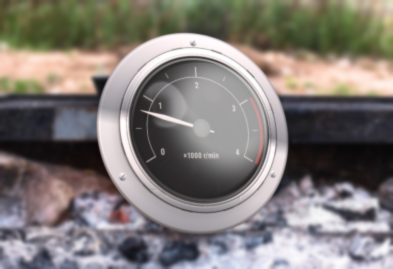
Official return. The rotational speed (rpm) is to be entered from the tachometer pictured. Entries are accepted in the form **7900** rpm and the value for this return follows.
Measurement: **750** rpm
